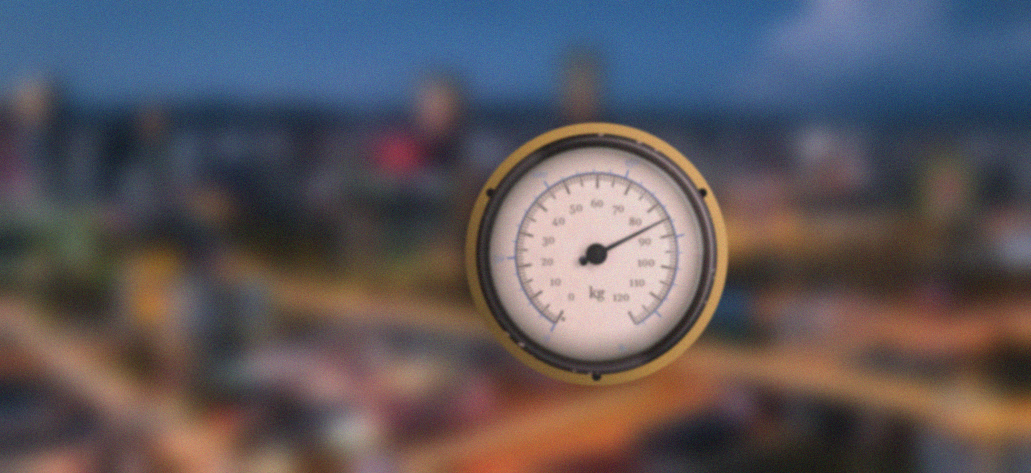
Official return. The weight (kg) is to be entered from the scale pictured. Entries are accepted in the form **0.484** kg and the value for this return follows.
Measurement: **85** kg
